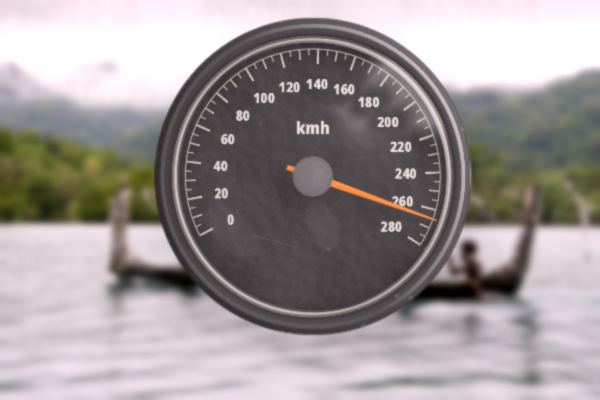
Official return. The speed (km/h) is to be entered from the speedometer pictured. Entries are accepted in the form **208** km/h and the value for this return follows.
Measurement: **265** km/h
